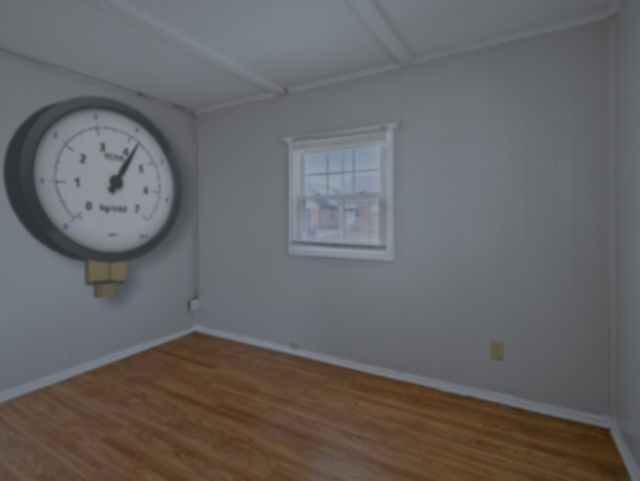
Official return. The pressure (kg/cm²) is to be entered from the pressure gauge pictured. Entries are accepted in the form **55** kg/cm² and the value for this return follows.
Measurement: **4.25** kg/cm²
